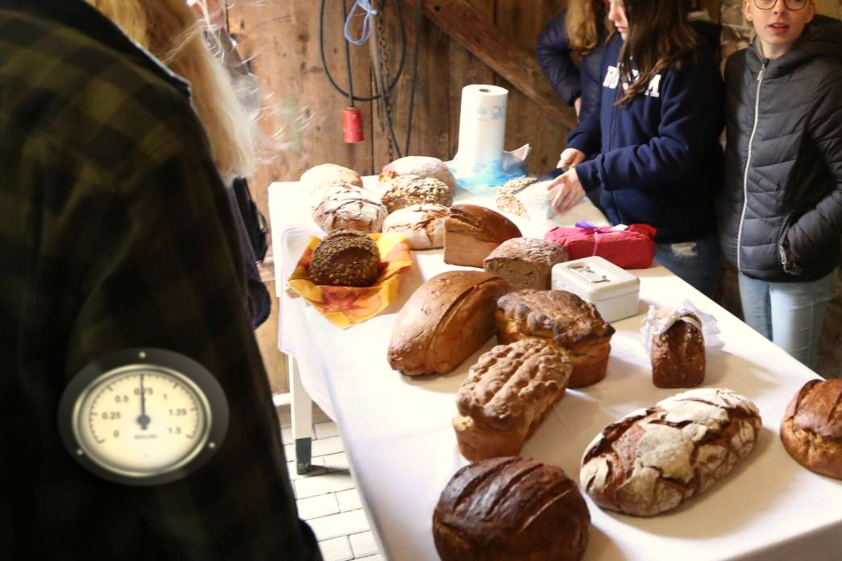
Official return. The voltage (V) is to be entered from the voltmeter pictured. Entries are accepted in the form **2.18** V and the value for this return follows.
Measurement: **0.75** V
